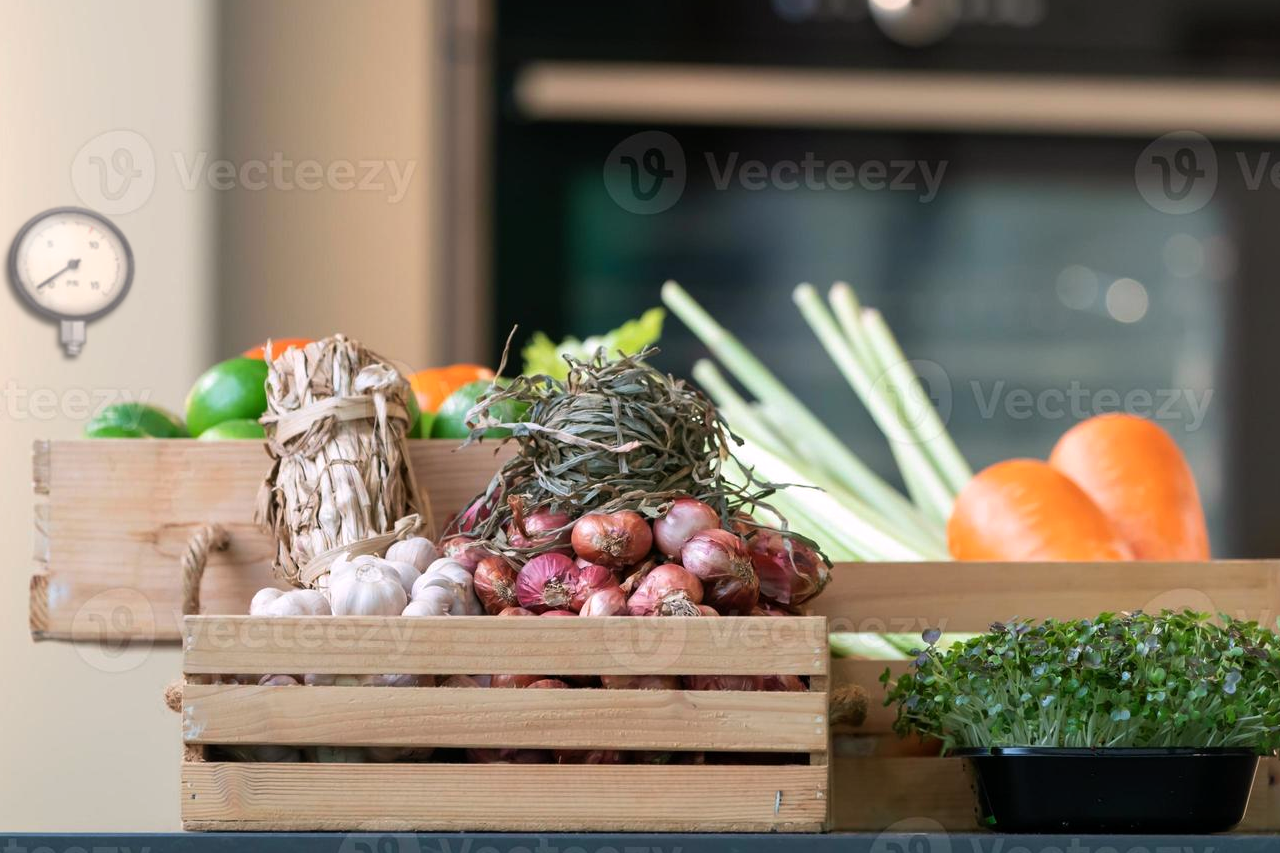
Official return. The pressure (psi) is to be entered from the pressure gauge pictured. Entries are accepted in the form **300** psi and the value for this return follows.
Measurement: **0.5** psi
